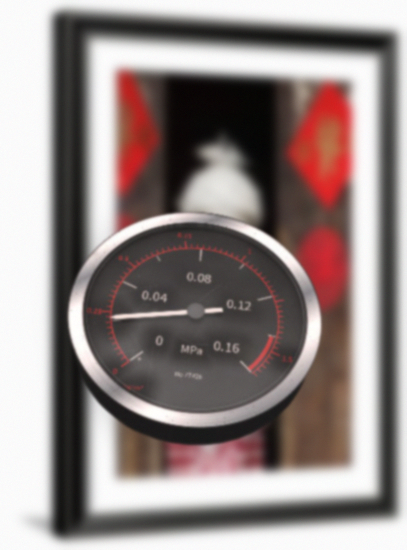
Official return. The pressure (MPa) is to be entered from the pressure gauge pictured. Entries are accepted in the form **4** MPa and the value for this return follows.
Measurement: **0.02** MPa
